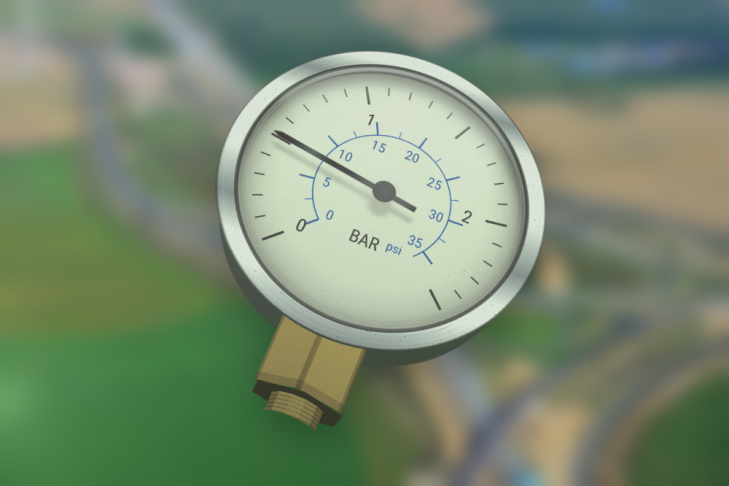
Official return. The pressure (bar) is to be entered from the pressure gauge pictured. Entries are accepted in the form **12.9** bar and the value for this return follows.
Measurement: **0.5** bar
